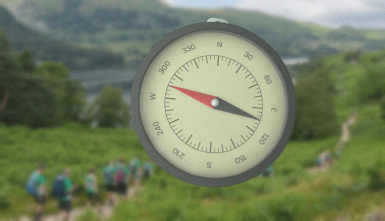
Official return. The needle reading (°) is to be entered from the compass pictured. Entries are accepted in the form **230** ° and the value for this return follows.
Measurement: **285** °
